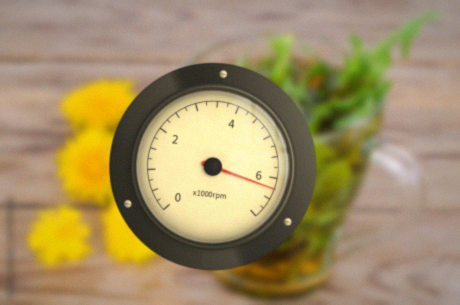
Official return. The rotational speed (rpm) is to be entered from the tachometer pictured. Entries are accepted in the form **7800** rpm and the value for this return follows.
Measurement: **6250** rpm
